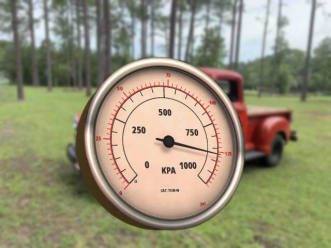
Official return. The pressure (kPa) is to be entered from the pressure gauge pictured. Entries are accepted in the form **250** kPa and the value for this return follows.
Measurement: **875** kPa
